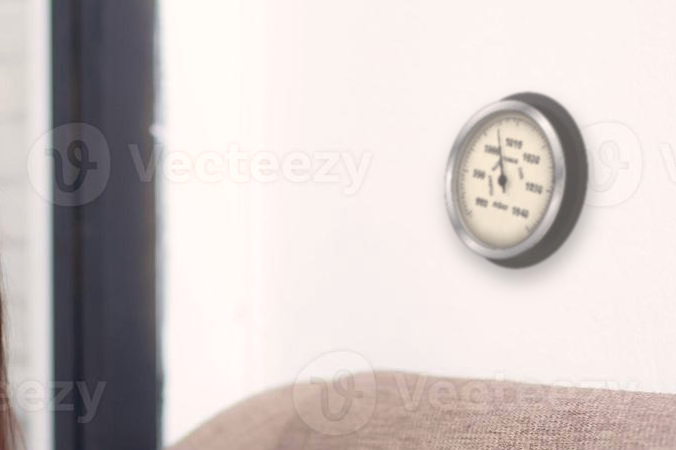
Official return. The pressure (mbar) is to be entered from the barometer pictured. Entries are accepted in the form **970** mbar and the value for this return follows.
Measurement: **1005** mbar
